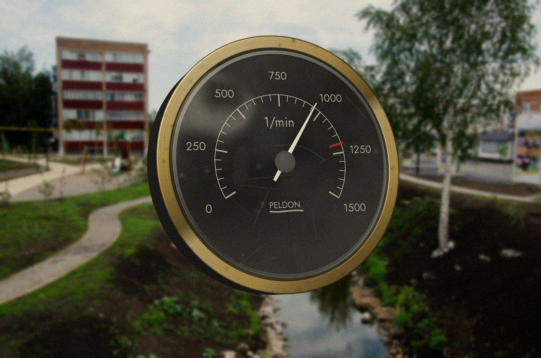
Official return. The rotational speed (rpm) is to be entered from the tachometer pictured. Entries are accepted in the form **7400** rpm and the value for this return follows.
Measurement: **950** rpm
